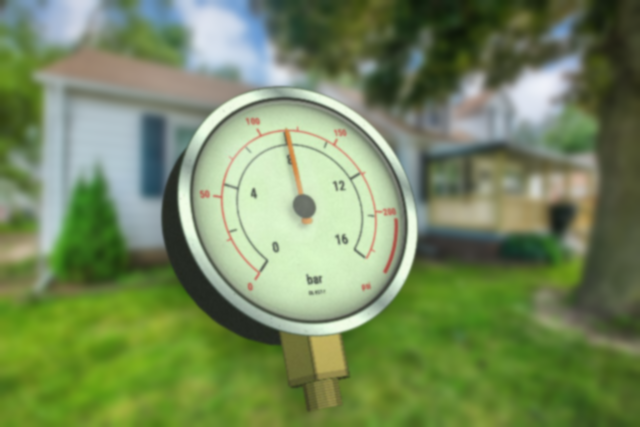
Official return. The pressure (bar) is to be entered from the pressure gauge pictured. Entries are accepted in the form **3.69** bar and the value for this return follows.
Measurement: **8** bar
